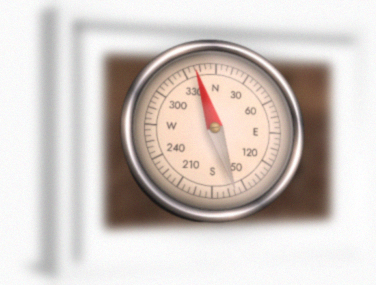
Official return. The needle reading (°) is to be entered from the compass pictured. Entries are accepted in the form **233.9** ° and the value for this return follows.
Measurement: **340** °
